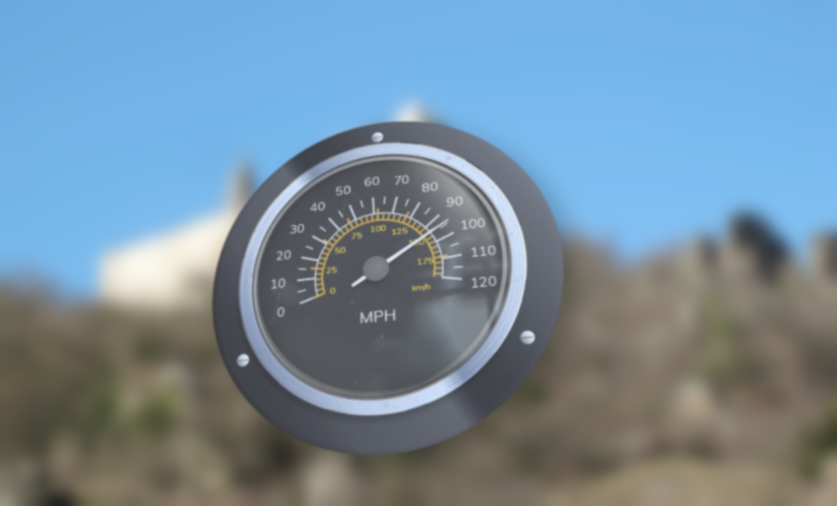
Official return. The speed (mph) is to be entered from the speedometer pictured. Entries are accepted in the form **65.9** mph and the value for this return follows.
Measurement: **95** mph
